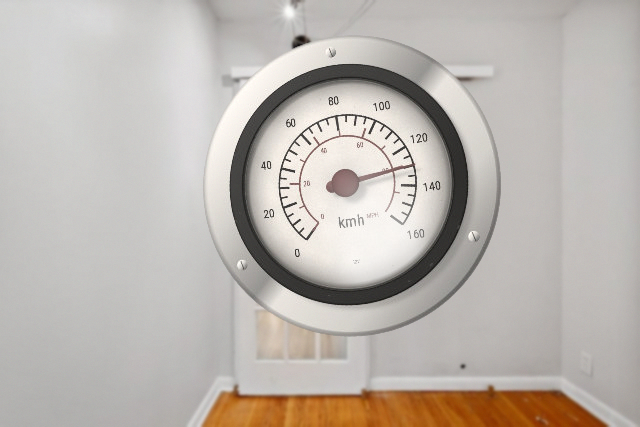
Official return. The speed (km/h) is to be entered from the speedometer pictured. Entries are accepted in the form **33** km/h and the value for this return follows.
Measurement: **130** km/h
